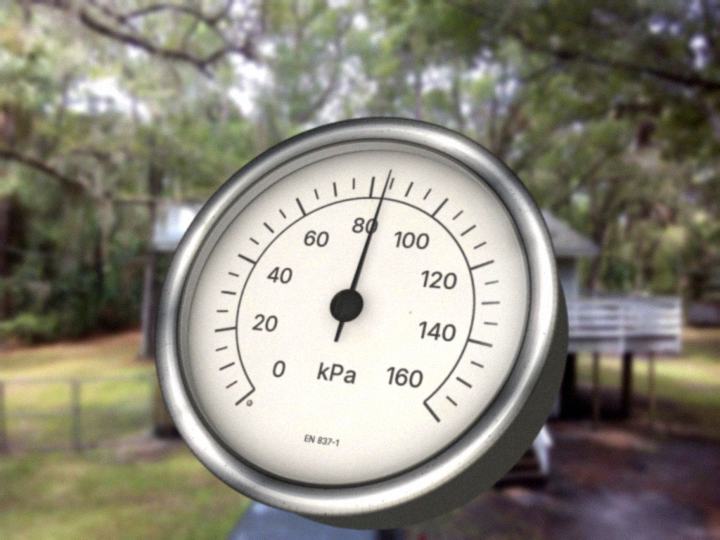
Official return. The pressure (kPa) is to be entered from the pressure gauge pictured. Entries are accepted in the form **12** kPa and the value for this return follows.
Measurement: **85** kPa
